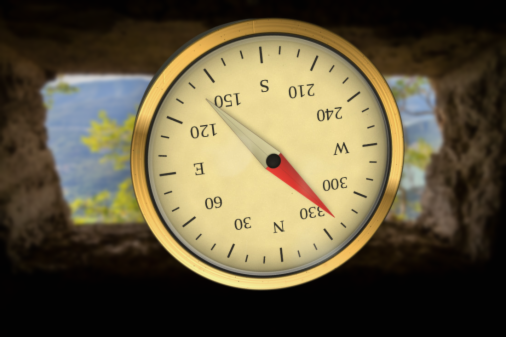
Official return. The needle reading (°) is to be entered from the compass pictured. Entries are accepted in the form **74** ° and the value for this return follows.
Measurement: **320** °
